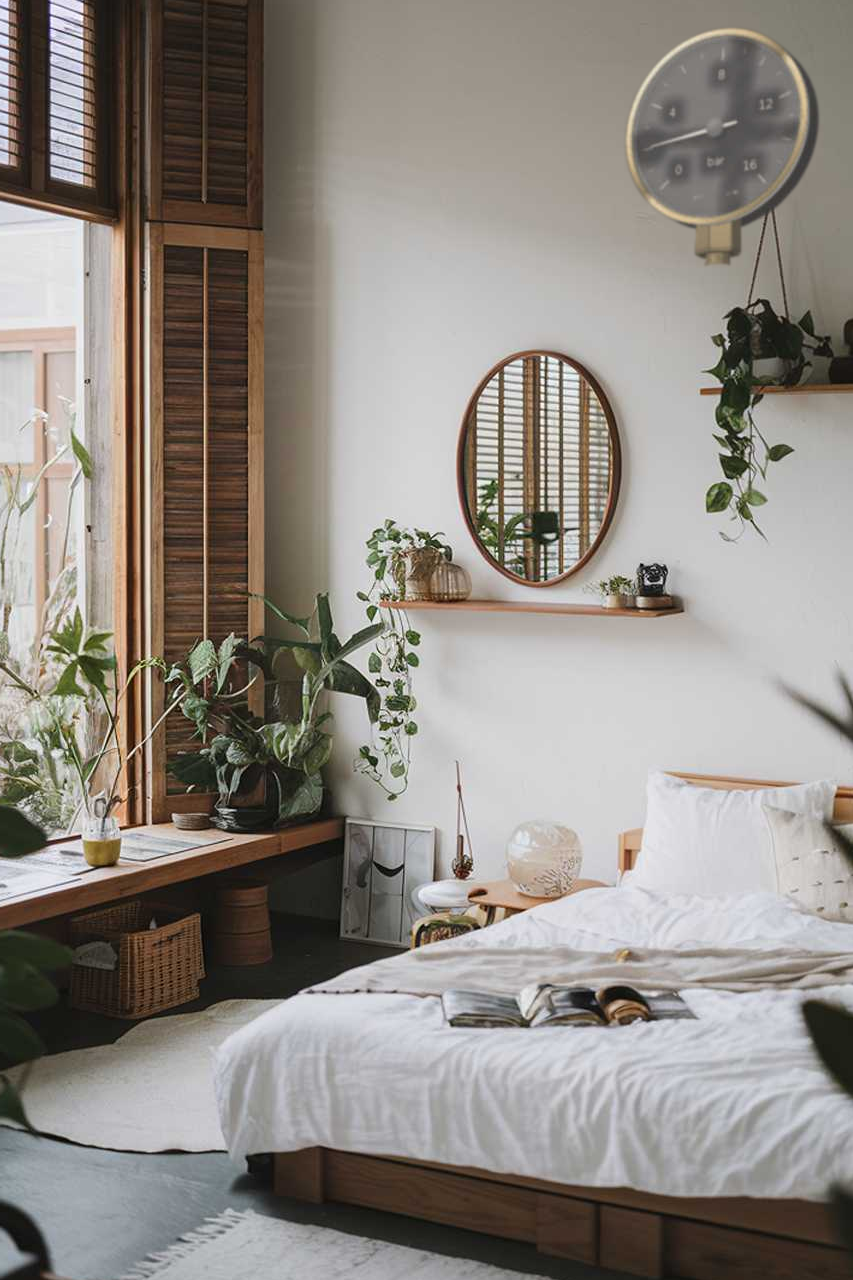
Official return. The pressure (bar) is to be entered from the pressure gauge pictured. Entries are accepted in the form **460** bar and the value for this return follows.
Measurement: **2** bar
